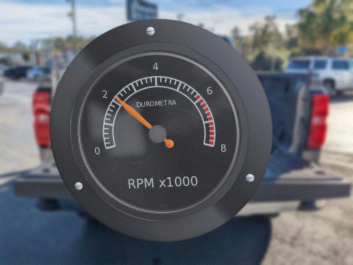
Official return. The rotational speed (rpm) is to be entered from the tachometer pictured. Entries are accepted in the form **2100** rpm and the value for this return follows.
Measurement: **2200** rpm
